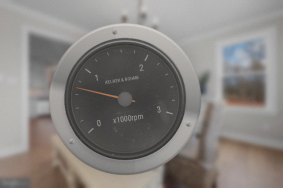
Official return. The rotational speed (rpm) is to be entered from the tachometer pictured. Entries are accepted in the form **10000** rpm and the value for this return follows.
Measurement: **700** rpm
